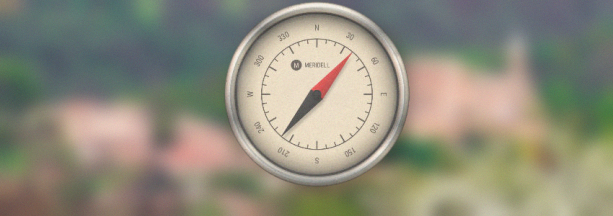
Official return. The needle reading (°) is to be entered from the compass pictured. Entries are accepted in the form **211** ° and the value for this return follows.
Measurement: **40** °
